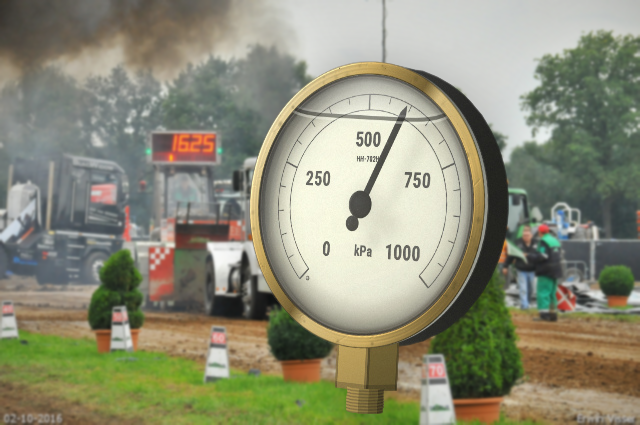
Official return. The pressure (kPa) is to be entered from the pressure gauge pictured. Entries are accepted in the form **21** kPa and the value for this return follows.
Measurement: **600** kPa
